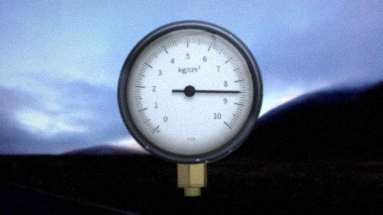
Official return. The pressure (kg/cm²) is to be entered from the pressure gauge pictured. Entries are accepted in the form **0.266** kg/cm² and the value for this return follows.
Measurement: **8.5** kg/cm²
